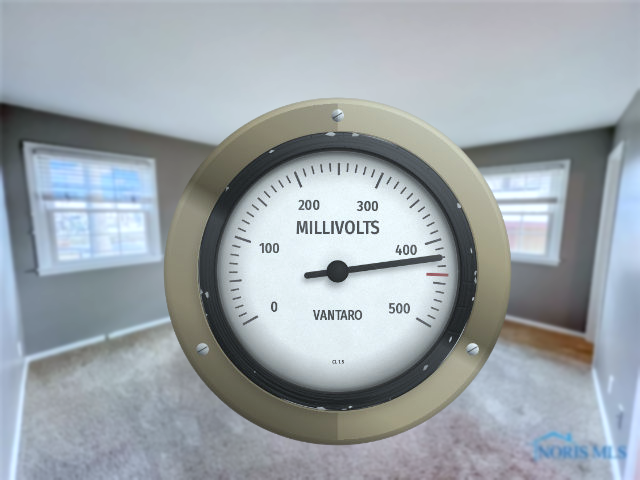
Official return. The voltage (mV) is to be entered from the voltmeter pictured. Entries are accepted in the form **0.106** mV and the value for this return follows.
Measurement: **420** mV
